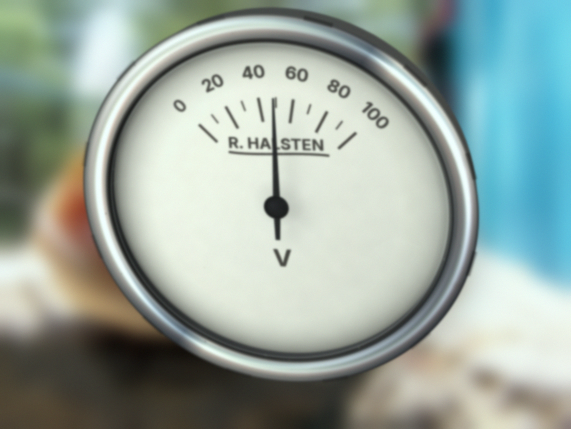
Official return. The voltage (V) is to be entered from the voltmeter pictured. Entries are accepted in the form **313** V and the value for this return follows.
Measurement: **50** V
